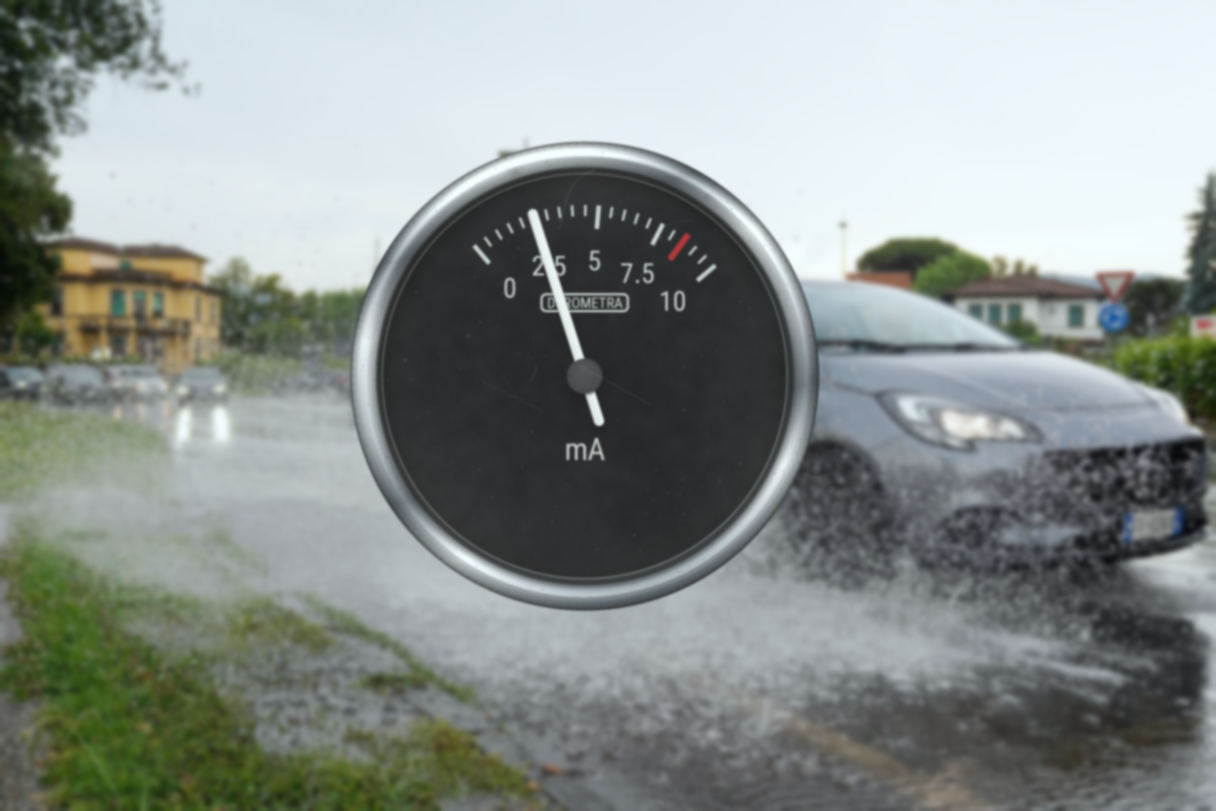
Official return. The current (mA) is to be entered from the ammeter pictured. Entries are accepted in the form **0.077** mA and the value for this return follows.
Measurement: **2.5** mA
